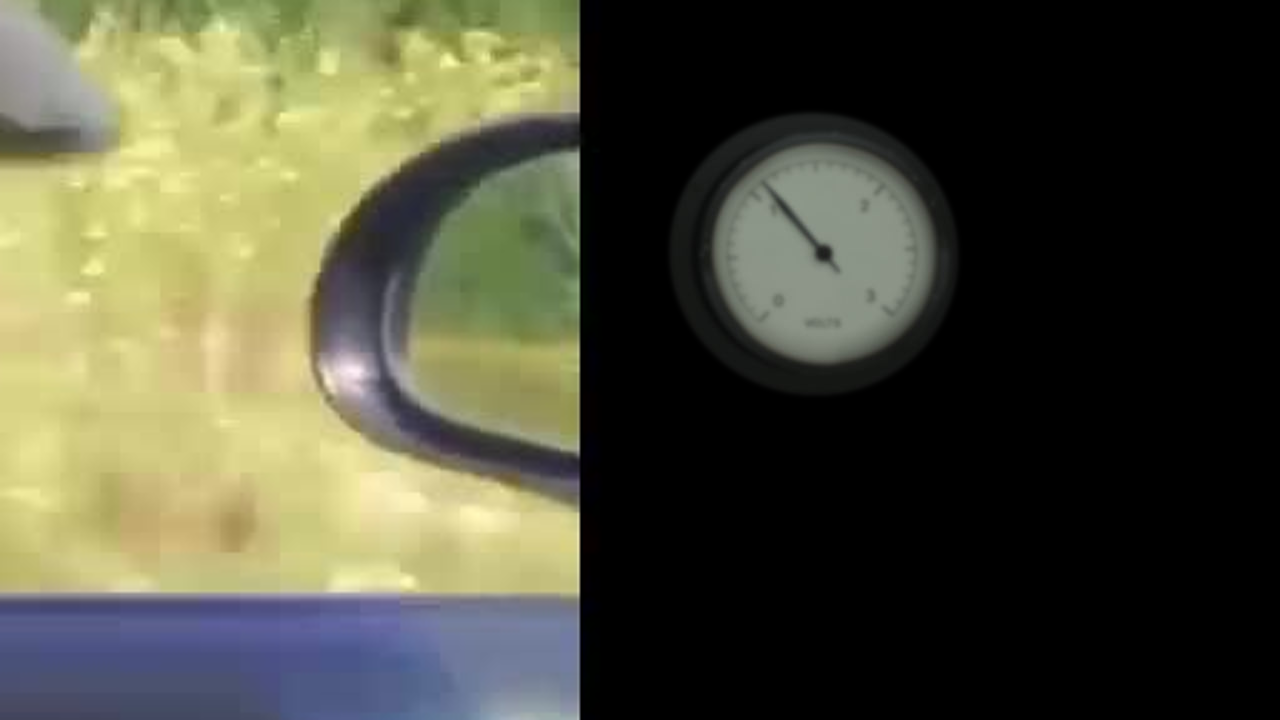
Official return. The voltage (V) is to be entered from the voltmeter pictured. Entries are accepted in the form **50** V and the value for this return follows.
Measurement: **1.1** V
